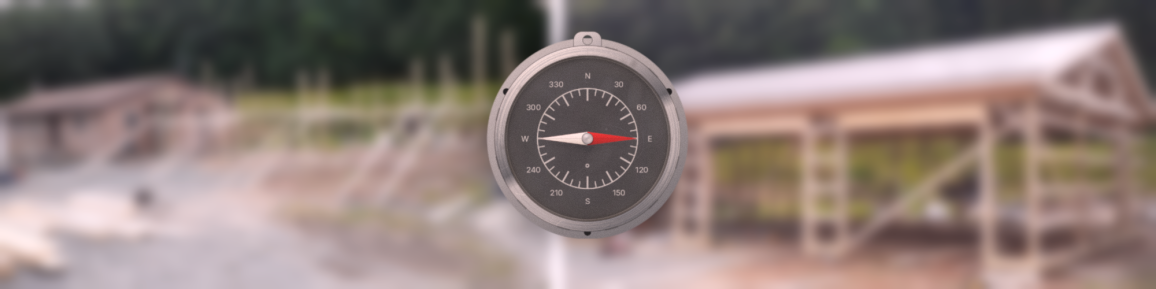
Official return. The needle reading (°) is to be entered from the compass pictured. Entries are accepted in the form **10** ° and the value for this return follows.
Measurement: **90** °
